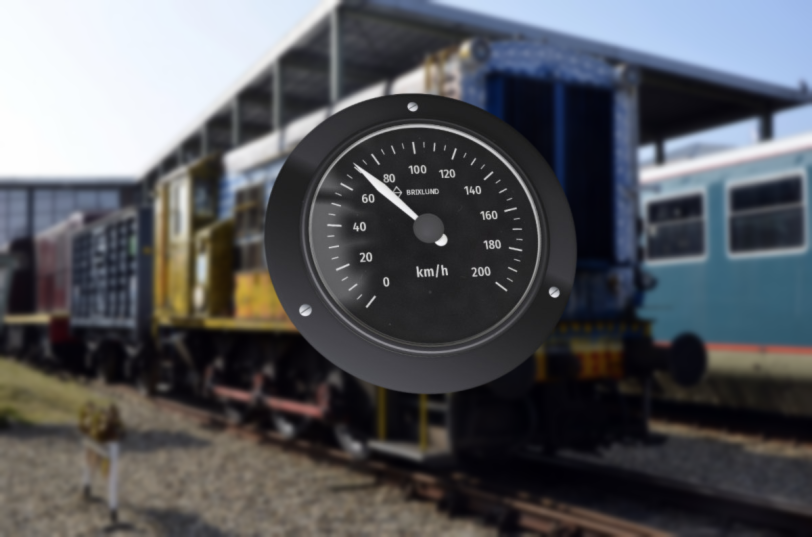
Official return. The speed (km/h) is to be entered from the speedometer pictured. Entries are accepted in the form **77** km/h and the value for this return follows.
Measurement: **70** km/h
